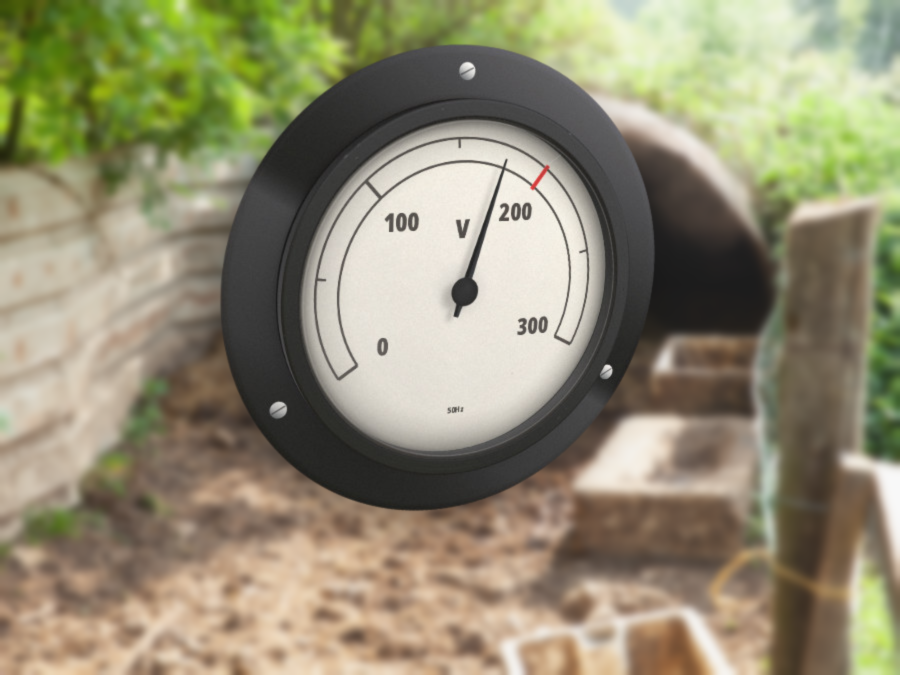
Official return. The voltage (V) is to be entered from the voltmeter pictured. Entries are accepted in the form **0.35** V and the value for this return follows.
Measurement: **175** V
